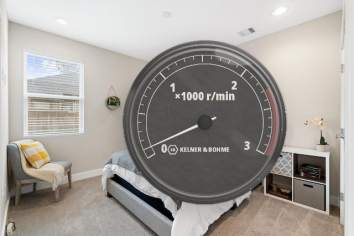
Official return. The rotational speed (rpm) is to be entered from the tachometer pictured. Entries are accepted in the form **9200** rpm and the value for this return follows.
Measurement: **100** rpm
